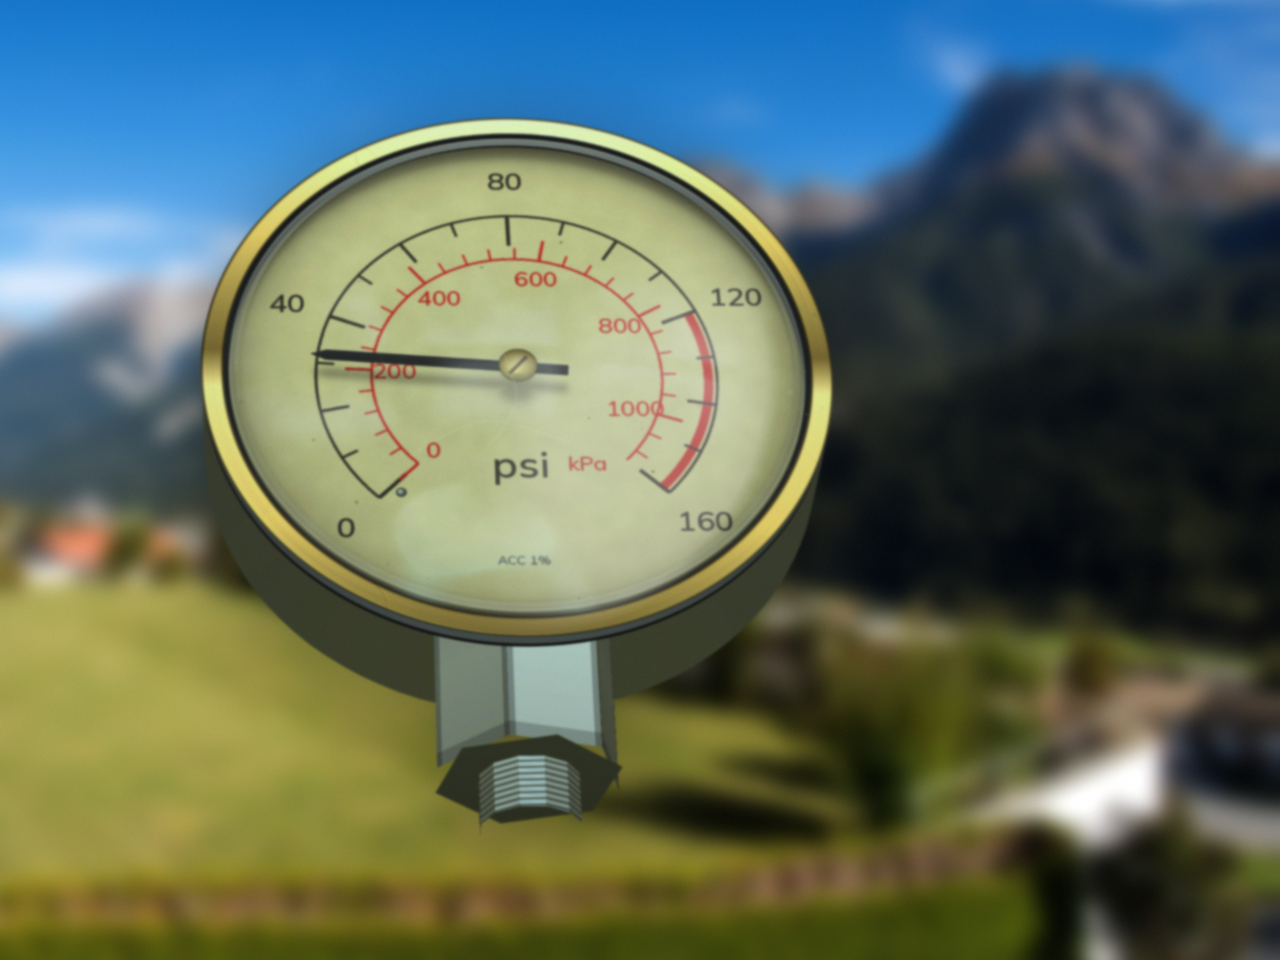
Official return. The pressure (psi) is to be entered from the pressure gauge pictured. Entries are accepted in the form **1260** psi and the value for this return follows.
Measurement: **30** psi
